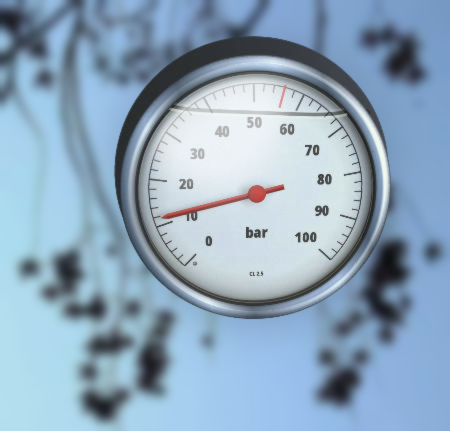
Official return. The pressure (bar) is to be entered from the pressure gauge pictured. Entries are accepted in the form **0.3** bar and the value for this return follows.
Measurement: **12** bar
